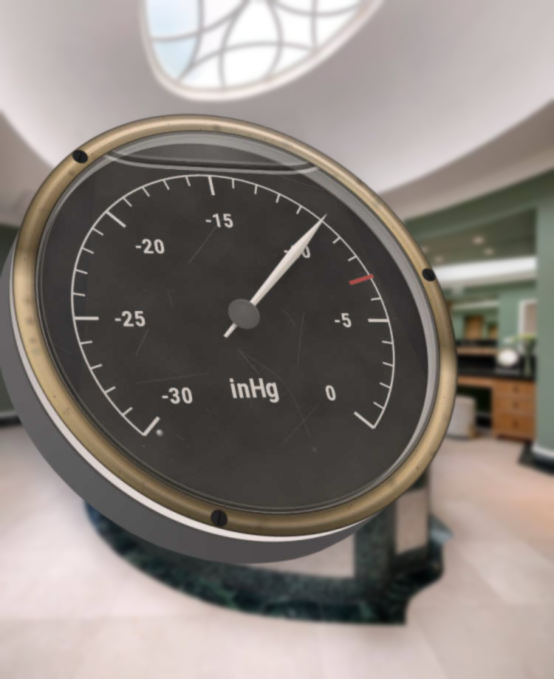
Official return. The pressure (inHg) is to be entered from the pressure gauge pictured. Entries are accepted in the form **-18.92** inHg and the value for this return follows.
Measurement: **-10** inHg
